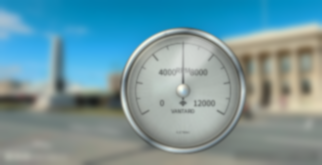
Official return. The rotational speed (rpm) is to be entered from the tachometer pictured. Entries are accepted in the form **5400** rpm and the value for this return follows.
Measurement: **6000** rpm
